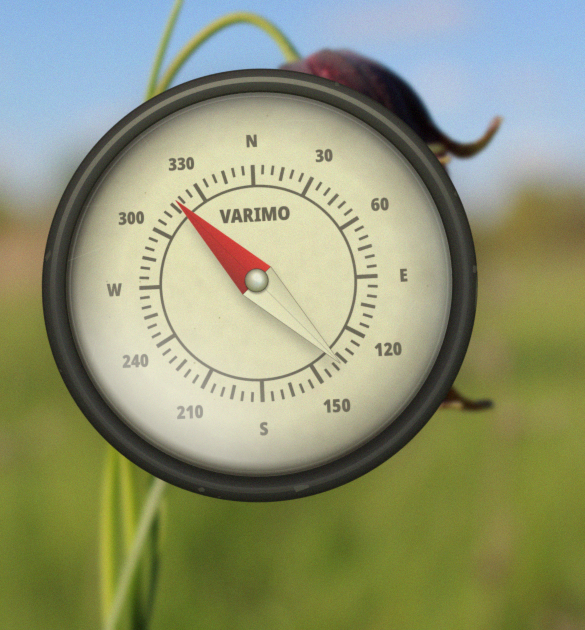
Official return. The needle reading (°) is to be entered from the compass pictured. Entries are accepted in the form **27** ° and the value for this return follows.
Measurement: **317.5** °
